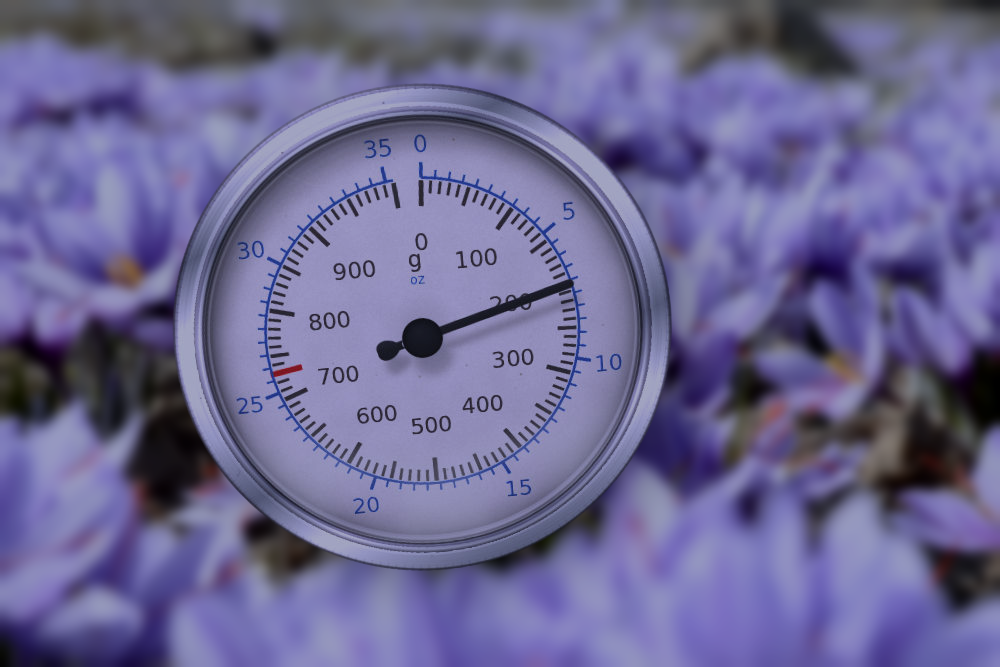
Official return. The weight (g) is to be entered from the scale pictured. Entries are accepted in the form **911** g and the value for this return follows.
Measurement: **200** g
